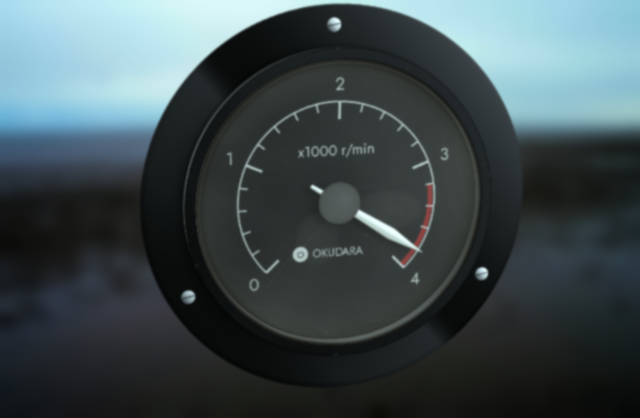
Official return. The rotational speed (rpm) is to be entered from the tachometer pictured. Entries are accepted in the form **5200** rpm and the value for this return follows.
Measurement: **3800** rpm
